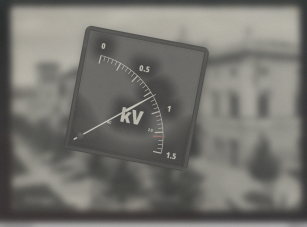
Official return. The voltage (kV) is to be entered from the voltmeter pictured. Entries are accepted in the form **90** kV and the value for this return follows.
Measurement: **0.8** kV
